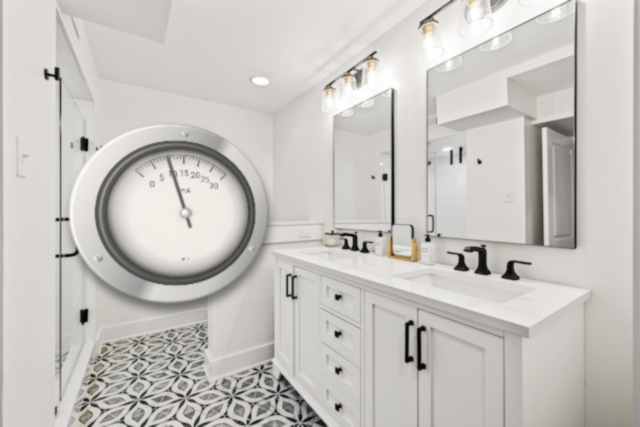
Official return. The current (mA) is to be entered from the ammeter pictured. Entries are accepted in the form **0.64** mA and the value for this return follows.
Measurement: **10** mA
